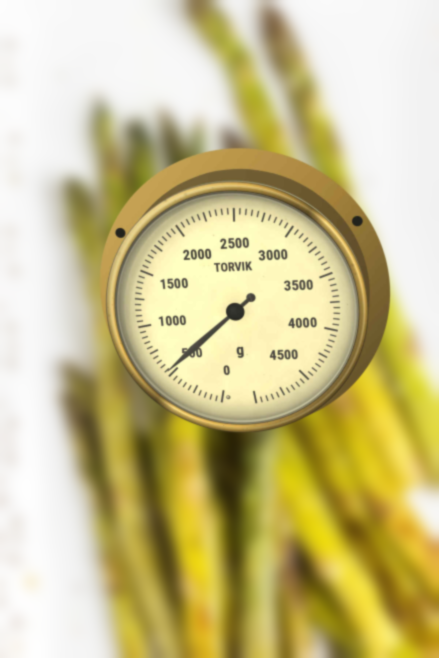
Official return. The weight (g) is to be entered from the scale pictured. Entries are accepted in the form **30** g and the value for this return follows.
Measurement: **550** g
